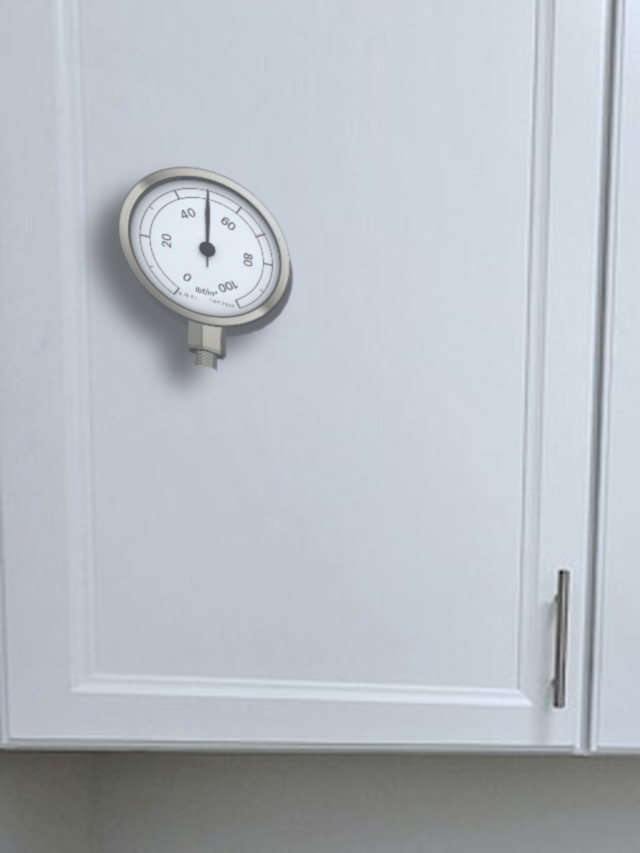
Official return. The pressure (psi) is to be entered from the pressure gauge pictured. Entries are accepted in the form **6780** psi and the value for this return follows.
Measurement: **50** psi
